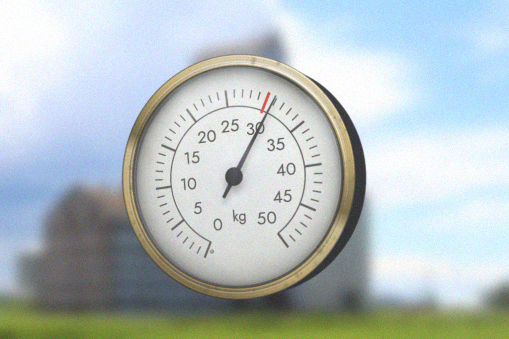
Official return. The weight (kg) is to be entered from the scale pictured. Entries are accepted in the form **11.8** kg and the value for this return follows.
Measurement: **31** kg
